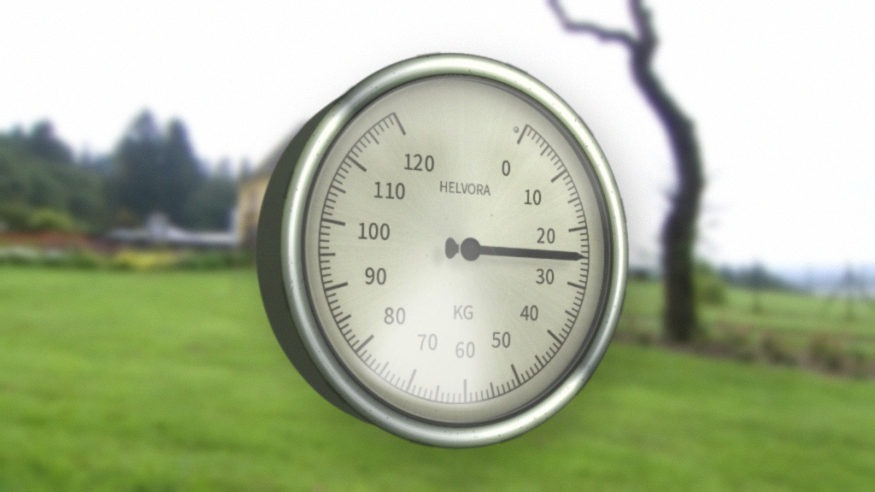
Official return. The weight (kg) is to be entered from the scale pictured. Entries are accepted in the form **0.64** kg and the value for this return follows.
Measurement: **25** kg
